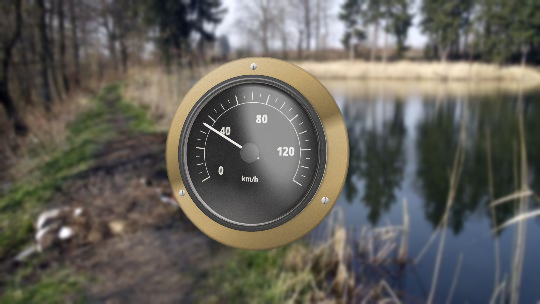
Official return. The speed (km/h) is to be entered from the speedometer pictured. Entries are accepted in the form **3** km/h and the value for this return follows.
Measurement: **35** km/h
